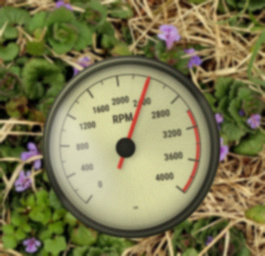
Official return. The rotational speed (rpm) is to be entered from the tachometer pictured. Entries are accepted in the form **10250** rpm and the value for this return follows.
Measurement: **2400** rpm
